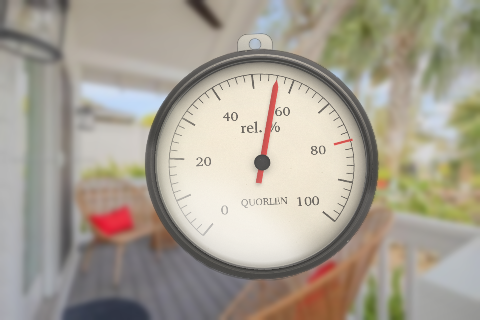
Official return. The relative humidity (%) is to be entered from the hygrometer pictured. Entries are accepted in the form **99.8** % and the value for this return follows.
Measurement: **56** %
